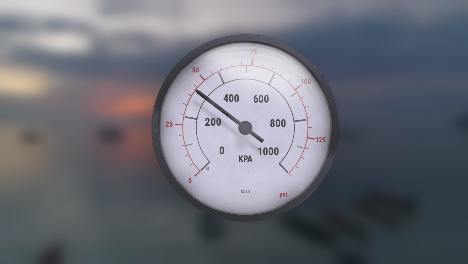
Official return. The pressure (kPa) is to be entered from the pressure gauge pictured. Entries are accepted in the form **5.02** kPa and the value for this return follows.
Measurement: **300** kPa
